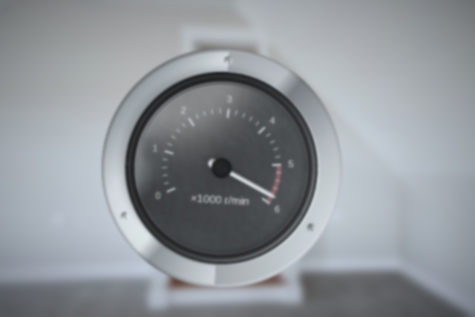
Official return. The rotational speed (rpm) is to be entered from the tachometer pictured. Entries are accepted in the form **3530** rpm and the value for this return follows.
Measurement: **5800** rpm
